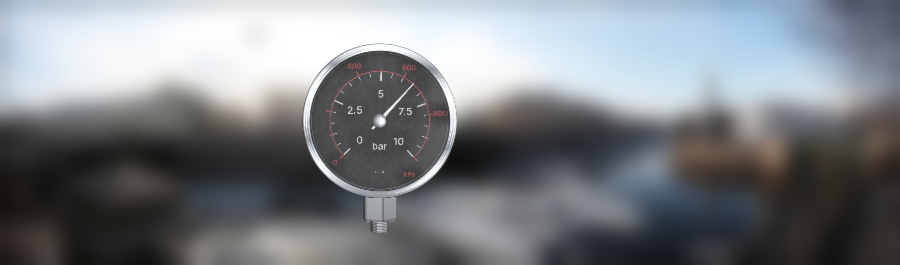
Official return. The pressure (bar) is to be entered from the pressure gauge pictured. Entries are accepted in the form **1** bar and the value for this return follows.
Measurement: **6.5** bar
